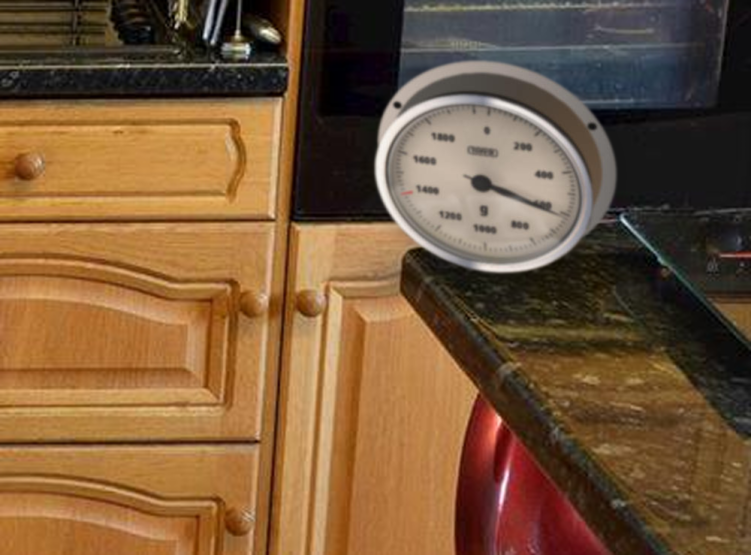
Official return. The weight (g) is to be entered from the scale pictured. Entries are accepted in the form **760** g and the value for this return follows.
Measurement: **600** g
